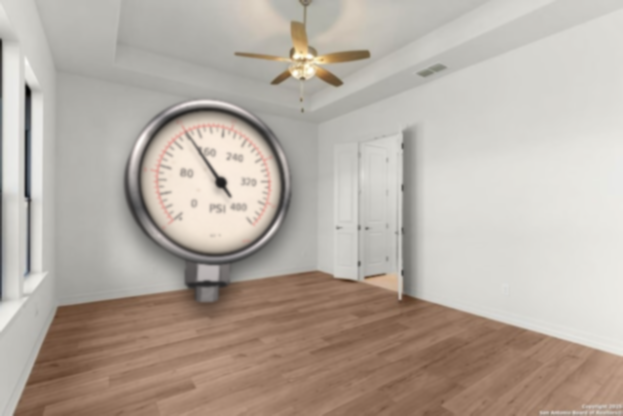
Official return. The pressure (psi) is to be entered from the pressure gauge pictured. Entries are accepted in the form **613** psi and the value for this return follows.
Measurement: **140** psi
